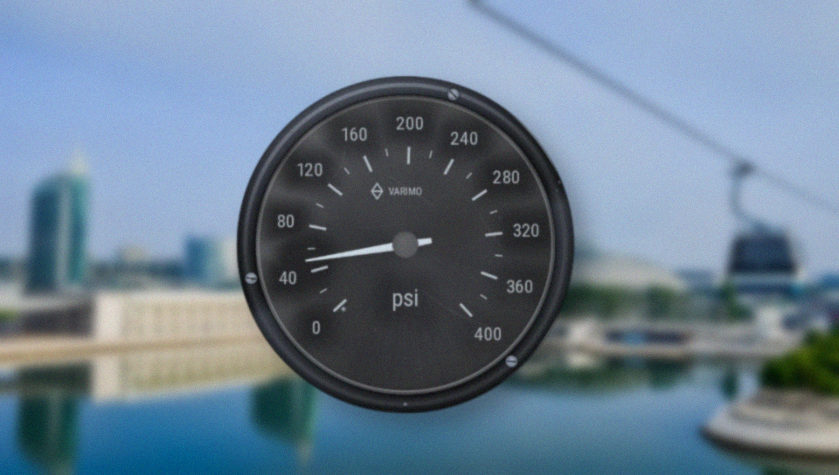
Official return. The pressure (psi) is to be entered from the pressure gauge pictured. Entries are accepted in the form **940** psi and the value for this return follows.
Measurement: **50** psi
